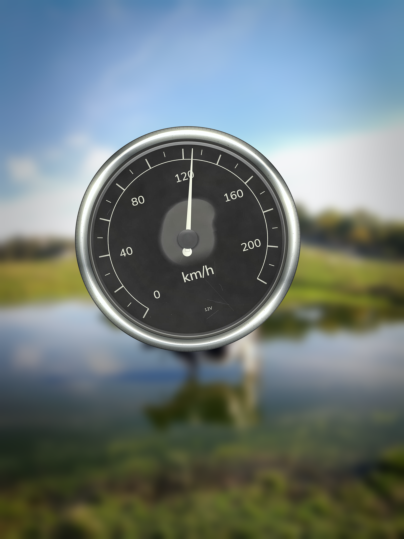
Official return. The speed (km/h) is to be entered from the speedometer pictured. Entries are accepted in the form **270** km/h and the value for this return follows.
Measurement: **125** km/h
